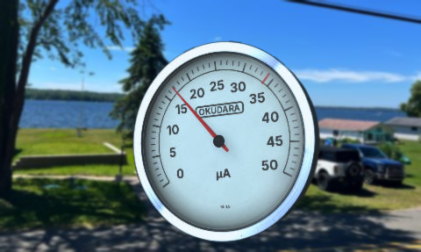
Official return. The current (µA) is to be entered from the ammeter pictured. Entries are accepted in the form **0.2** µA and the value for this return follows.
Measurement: **17** µA
